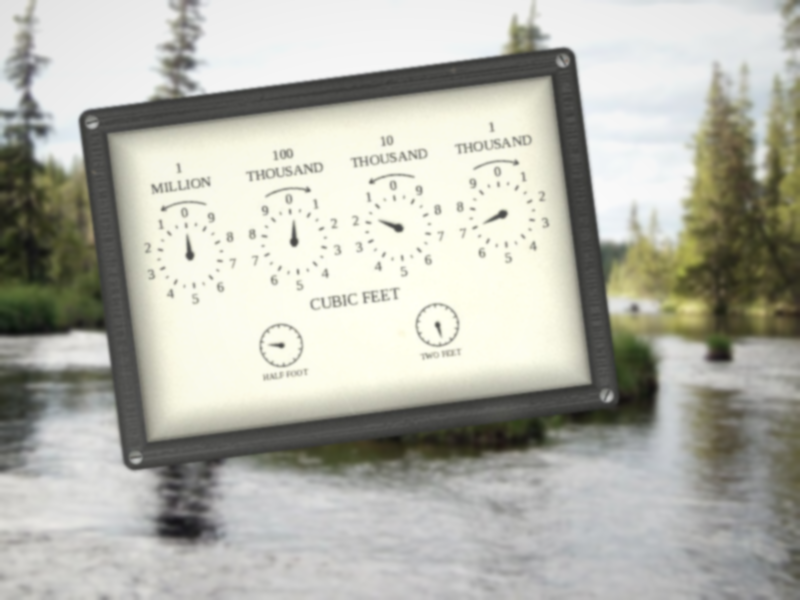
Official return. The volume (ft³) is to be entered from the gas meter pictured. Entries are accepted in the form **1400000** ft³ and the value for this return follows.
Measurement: **1700** ft³
